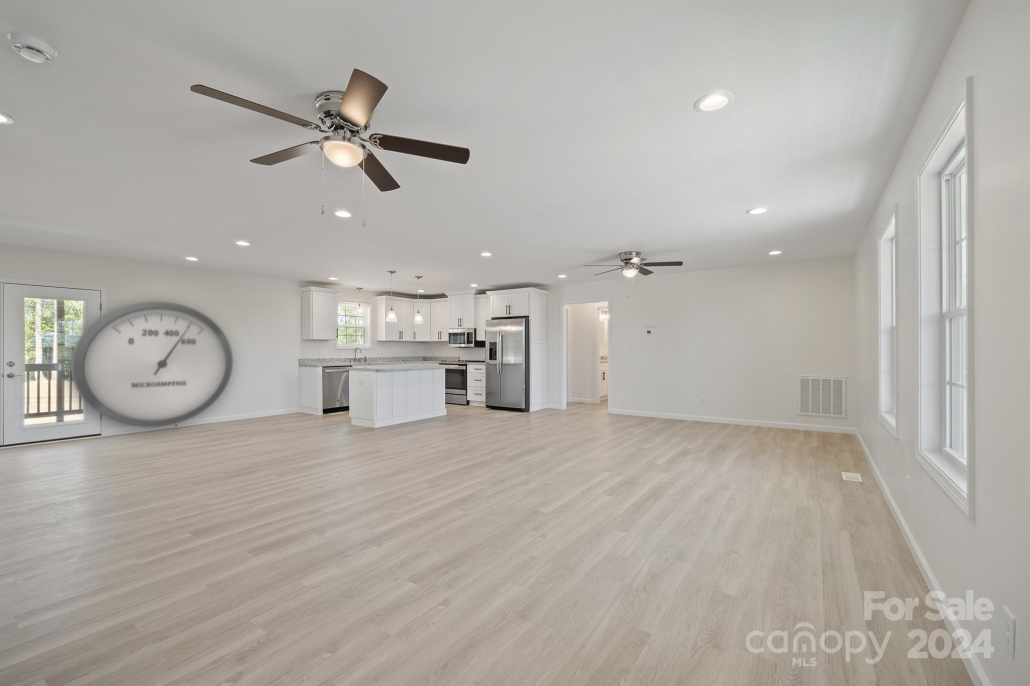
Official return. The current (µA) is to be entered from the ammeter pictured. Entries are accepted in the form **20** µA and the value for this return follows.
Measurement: **500** µA
